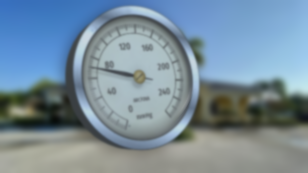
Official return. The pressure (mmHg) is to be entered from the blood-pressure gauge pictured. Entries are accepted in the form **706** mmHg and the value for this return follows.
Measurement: **70** mmHg
